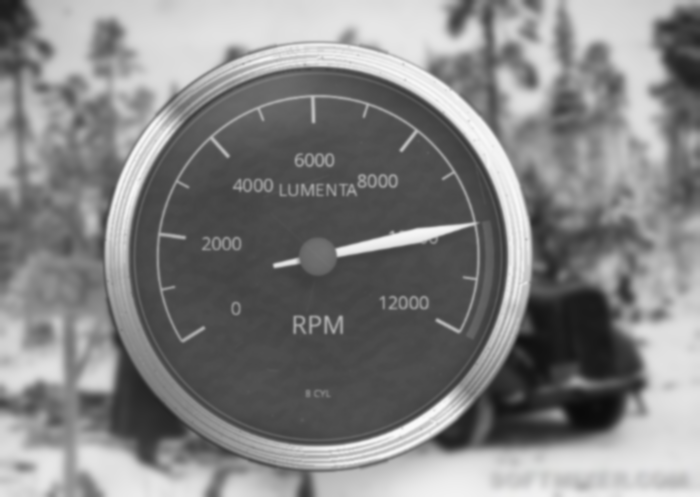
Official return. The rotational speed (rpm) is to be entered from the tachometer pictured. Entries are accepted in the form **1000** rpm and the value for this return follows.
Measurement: **10000** rpm
